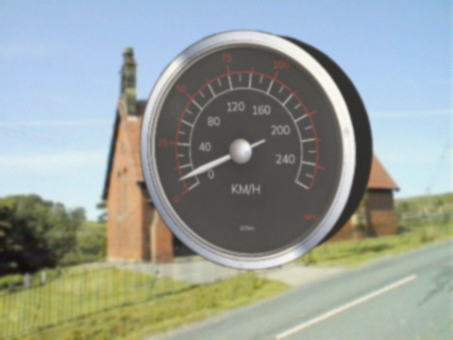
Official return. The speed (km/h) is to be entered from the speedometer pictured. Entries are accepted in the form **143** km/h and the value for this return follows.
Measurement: **10** km/h
